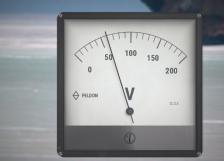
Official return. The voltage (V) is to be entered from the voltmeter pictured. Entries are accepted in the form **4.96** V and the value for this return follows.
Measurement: **60** V
